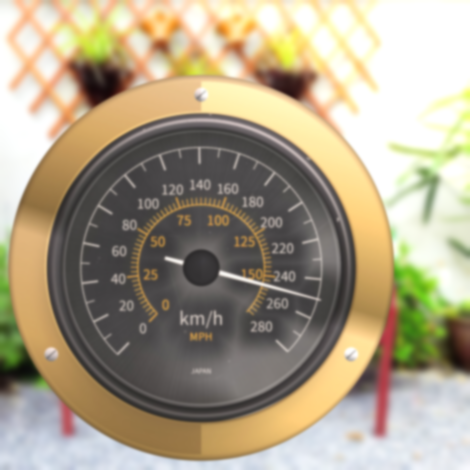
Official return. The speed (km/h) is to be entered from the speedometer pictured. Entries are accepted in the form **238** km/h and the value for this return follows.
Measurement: **250** km/h
